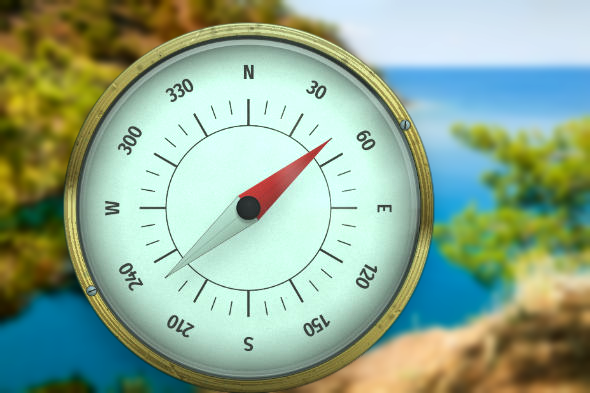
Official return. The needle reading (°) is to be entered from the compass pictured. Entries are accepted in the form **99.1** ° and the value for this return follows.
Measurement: **50** °
